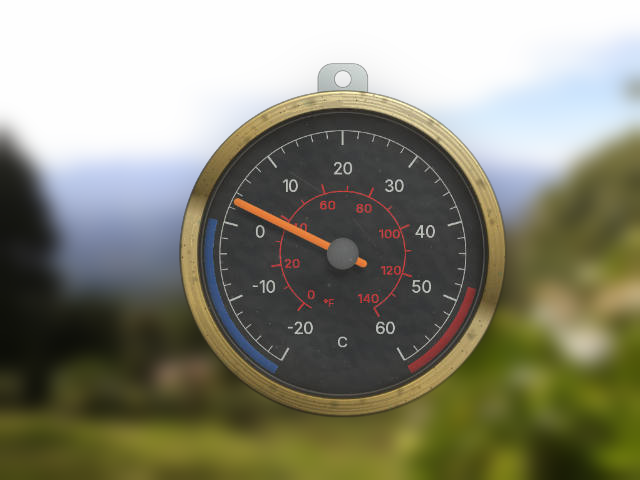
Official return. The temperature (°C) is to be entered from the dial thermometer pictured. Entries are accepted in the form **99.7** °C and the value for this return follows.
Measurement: **3** °C
